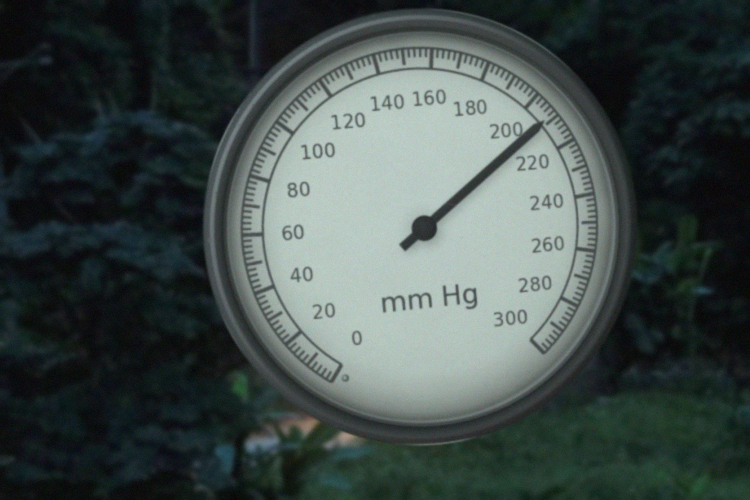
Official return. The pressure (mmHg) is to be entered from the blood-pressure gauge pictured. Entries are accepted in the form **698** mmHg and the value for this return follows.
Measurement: **208** mmHg
